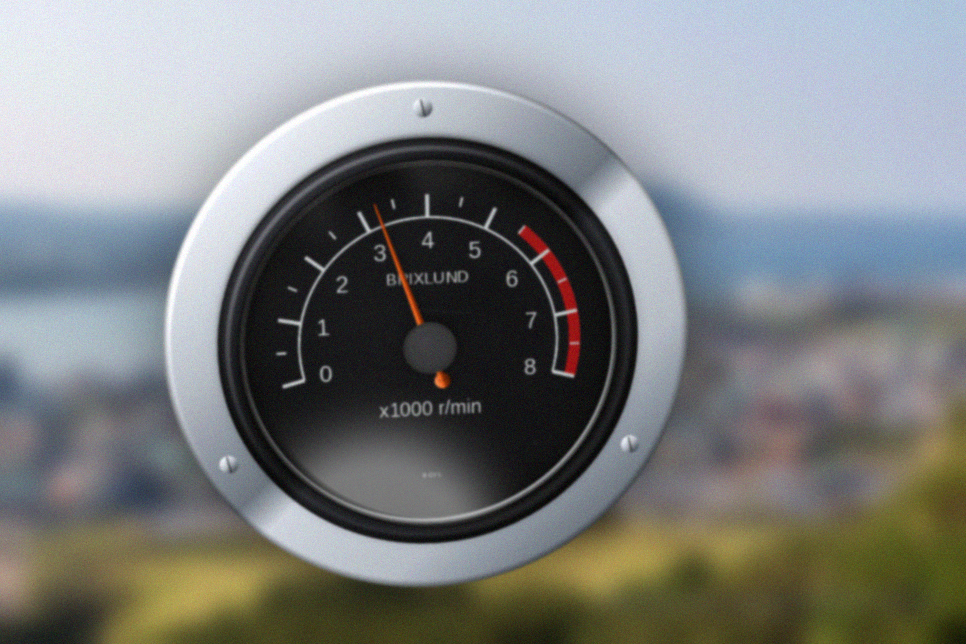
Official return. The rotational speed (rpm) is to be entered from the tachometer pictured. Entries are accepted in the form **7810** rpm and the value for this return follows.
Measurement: **3250** rpm
